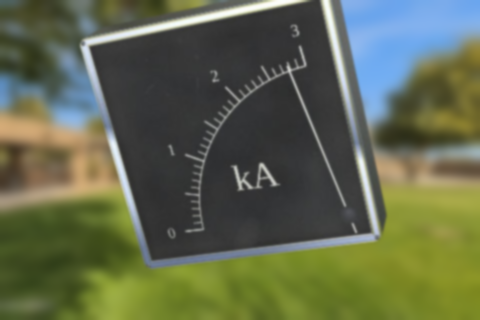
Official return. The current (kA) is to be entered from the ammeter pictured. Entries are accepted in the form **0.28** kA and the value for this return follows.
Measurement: **2.8** kA
